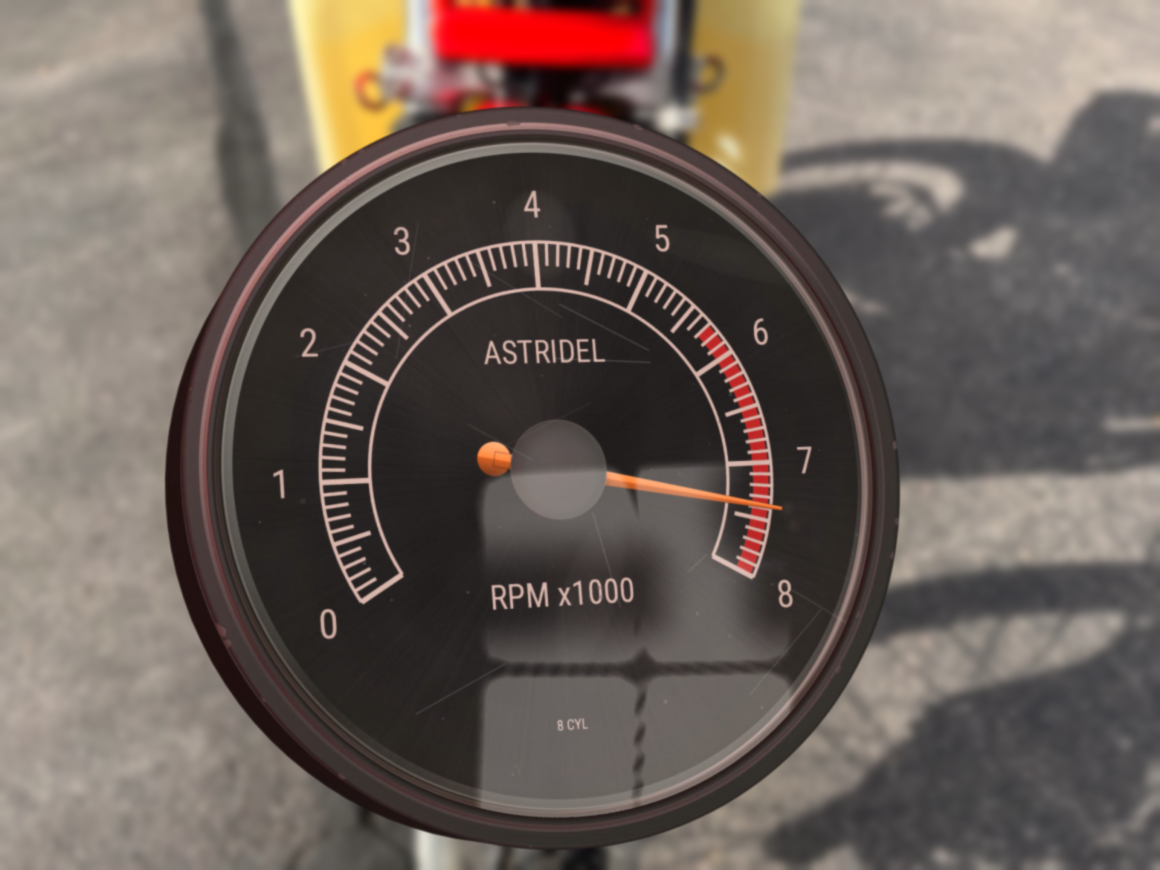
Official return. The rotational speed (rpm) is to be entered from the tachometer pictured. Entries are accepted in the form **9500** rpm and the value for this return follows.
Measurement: **7400** rpm
